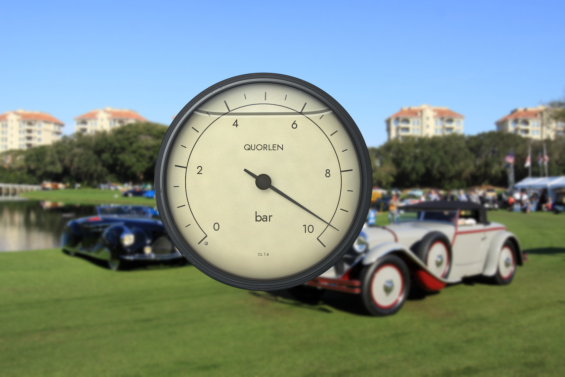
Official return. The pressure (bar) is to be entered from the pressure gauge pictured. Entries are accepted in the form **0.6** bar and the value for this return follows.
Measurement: **9.5** bar
